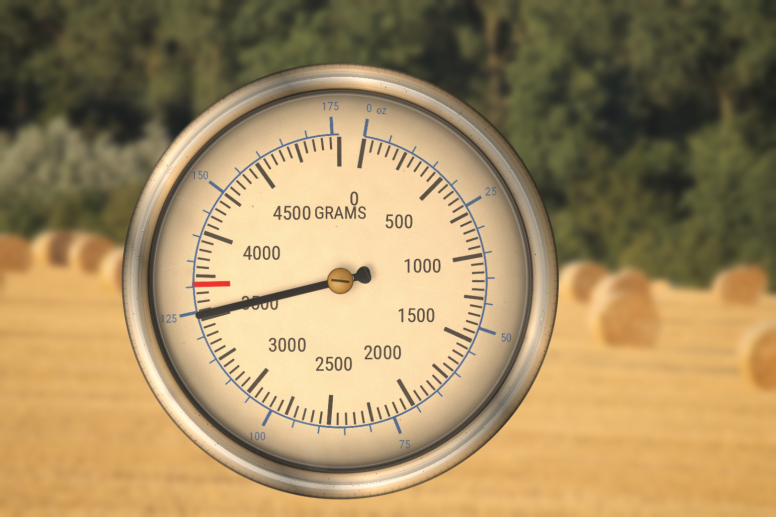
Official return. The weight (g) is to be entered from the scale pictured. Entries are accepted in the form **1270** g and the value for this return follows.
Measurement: **3525** g
